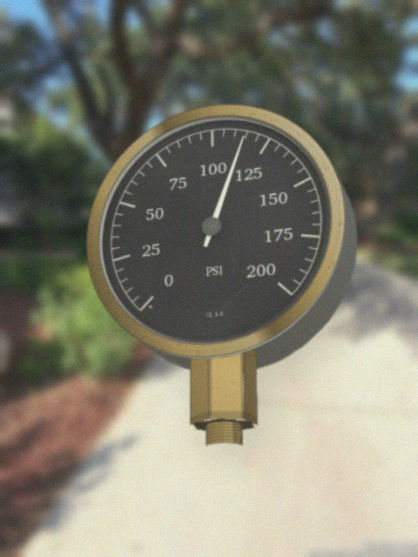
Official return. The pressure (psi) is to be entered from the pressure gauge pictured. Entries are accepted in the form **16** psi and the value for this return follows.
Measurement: **115** psi
